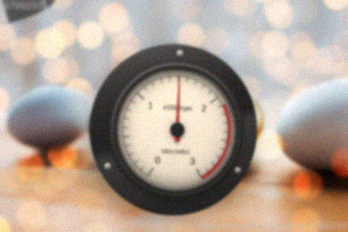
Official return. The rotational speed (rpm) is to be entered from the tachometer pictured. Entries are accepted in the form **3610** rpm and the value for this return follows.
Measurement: **1500** rpm
